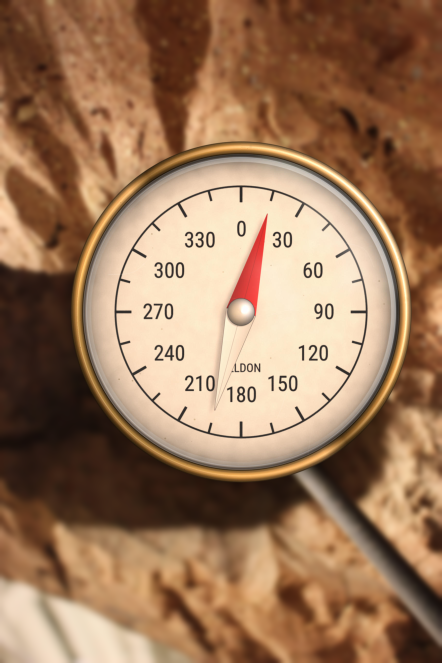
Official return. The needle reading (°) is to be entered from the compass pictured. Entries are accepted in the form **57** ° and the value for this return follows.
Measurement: **15** °
